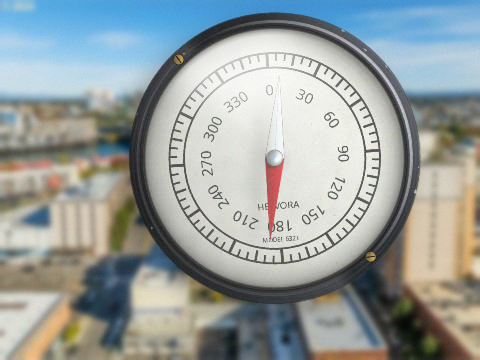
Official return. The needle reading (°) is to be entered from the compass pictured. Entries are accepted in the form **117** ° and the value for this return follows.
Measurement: **187.5** °
